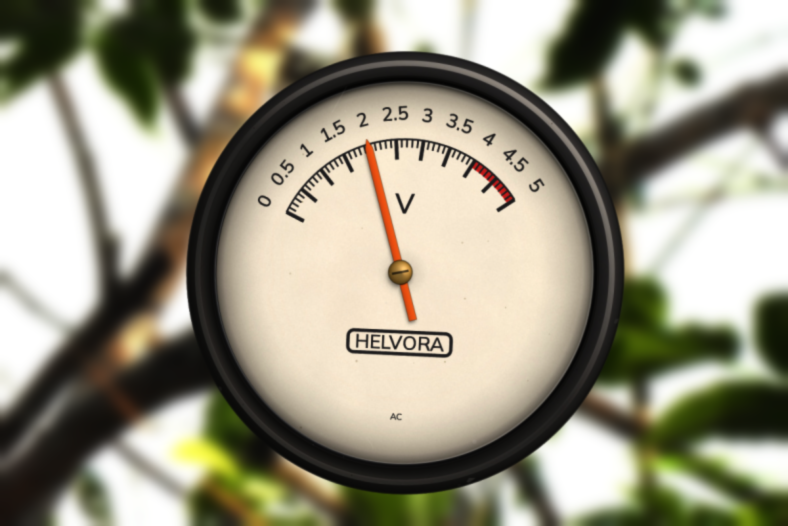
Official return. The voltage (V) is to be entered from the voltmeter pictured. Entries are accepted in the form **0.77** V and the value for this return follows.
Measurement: **2** V
